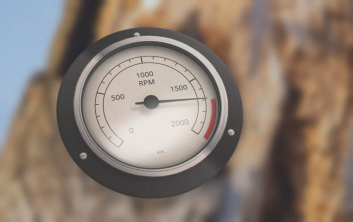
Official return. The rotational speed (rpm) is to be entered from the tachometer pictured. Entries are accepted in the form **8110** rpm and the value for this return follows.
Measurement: **1700** rpm
